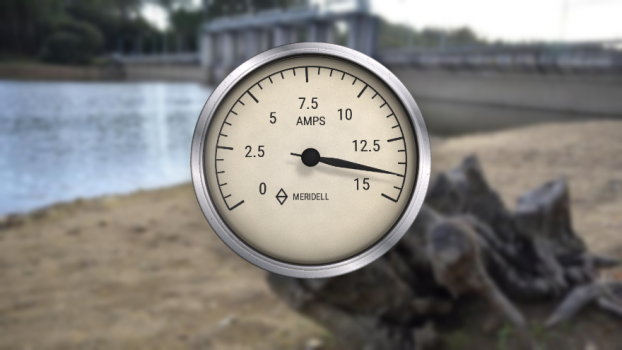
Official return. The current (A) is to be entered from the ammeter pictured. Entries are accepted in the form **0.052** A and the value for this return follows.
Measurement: **14** A
